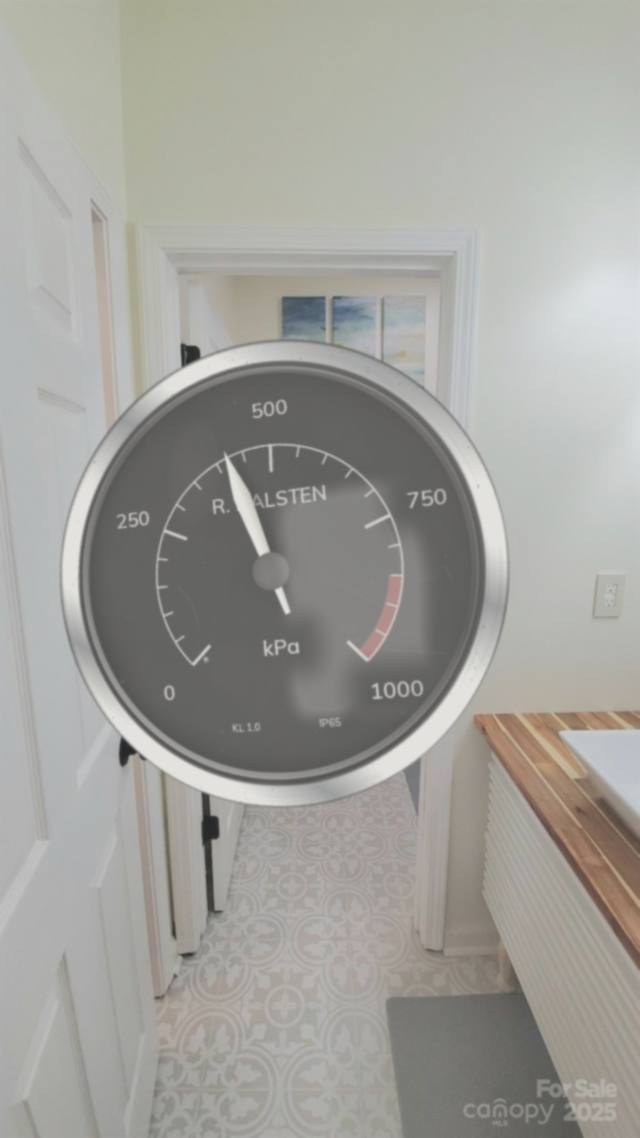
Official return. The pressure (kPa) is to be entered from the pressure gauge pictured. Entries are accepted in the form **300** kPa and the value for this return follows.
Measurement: **425** kPa
